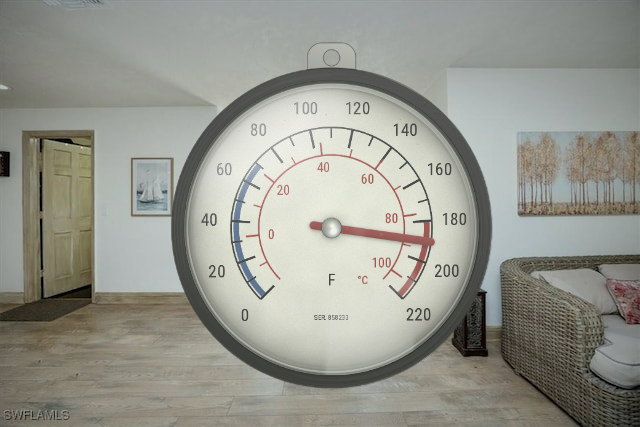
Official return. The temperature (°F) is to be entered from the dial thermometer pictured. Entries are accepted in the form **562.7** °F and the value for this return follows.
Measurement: **190** °F
